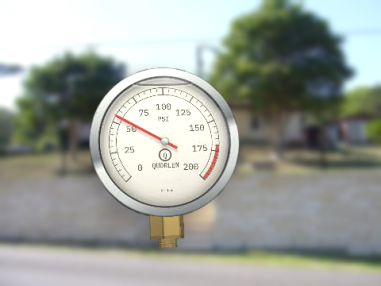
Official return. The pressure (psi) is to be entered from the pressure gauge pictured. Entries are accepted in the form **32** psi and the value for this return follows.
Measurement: **55** psi
